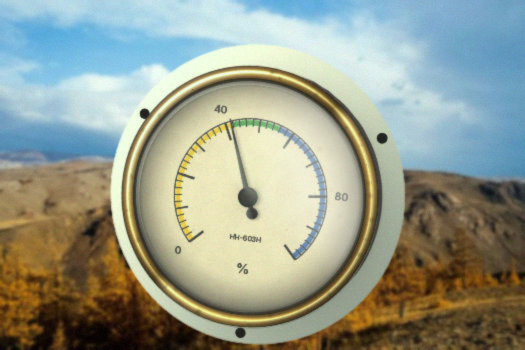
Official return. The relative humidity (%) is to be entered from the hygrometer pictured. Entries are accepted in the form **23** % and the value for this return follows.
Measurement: **42** %
